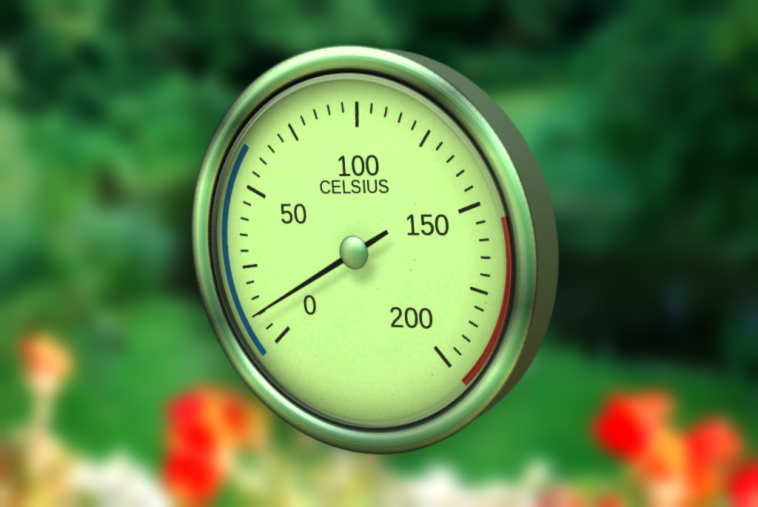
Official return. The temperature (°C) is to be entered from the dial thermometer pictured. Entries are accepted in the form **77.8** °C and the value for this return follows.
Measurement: **10** °C
